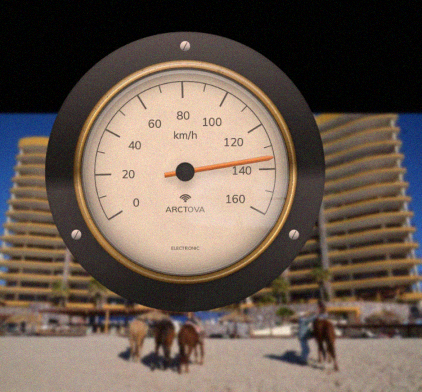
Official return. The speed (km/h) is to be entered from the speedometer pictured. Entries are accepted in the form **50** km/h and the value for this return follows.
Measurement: **135** km/h
